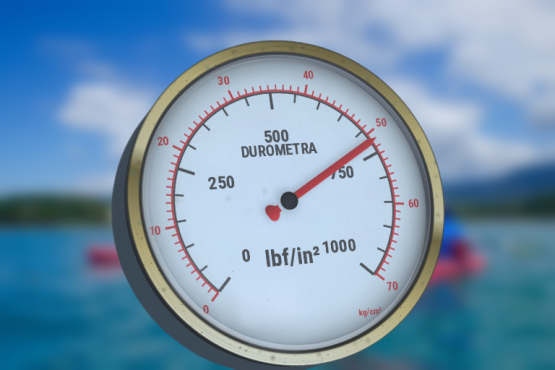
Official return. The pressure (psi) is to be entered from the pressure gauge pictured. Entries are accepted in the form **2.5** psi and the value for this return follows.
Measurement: **725** psi
